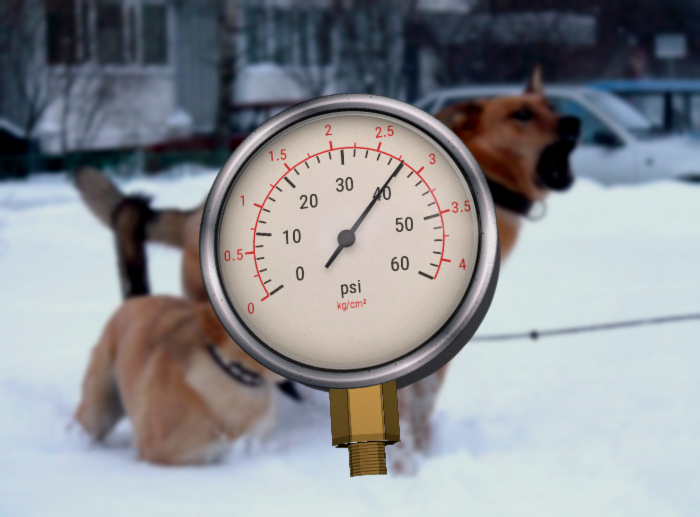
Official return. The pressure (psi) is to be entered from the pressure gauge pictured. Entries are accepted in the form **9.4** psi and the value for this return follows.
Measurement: **40** psi
